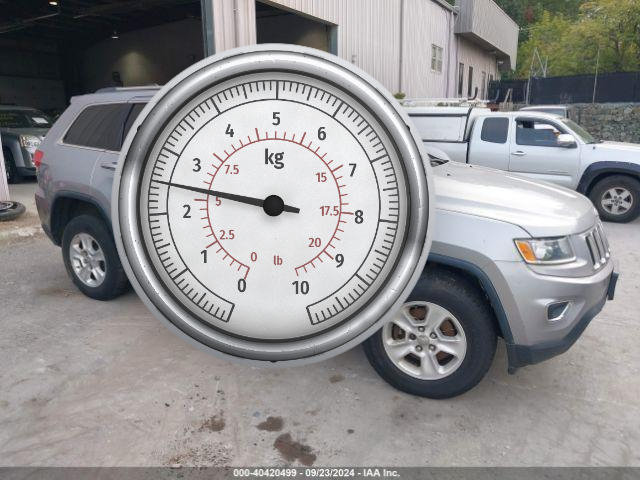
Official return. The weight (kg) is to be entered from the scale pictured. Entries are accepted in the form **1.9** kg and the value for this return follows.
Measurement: **2.5** kg
